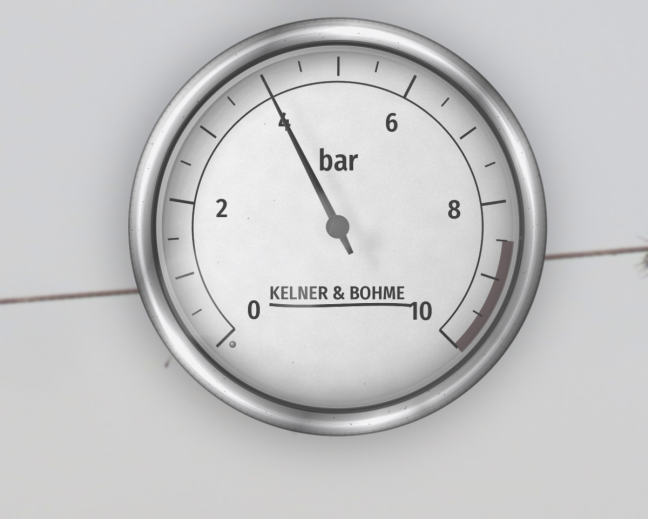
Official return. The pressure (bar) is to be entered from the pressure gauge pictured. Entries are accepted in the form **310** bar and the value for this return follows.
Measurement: **4** bar
